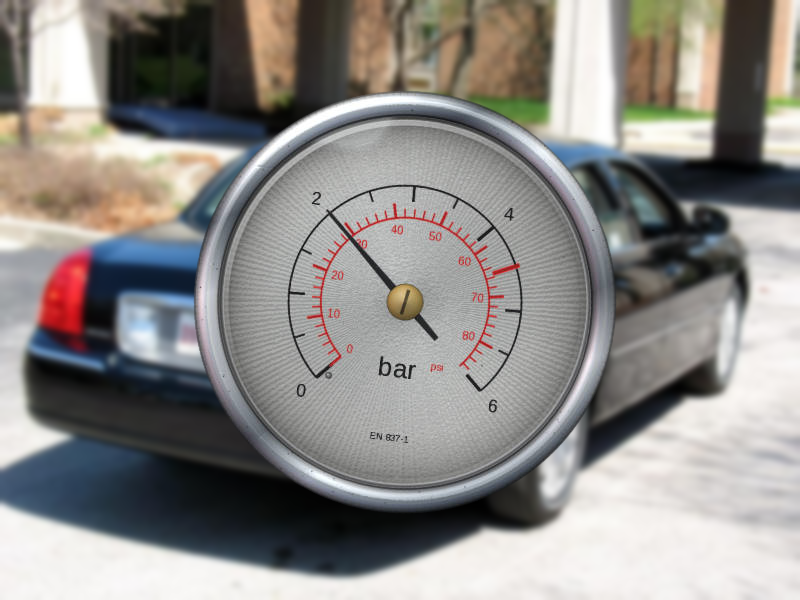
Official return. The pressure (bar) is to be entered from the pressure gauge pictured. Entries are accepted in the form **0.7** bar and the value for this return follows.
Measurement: **2** bar
